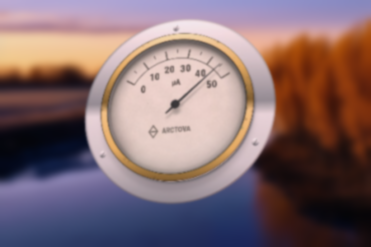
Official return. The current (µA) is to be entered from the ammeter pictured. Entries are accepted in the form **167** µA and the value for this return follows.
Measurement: **45** µA
